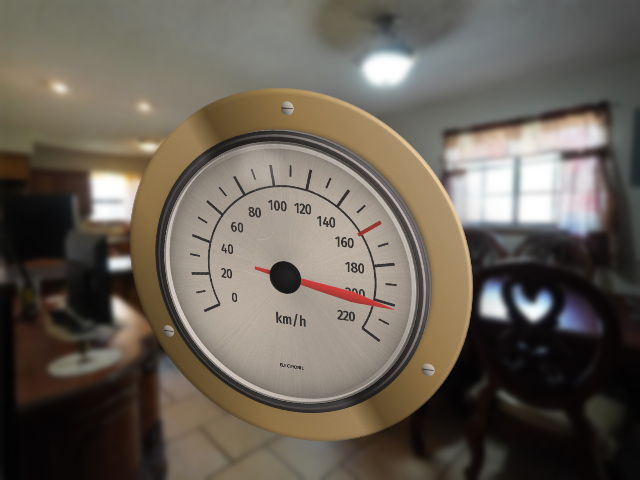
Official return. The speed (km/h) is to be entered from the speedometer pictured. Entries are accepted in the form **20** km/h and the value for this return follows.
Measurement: **200** km/h
